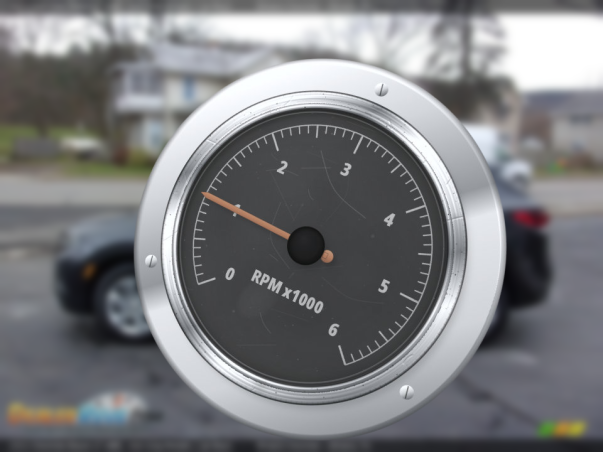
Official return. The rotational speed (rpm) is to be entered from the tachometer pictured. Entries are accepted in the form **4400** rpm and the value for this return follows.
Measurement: **1000** rpm
